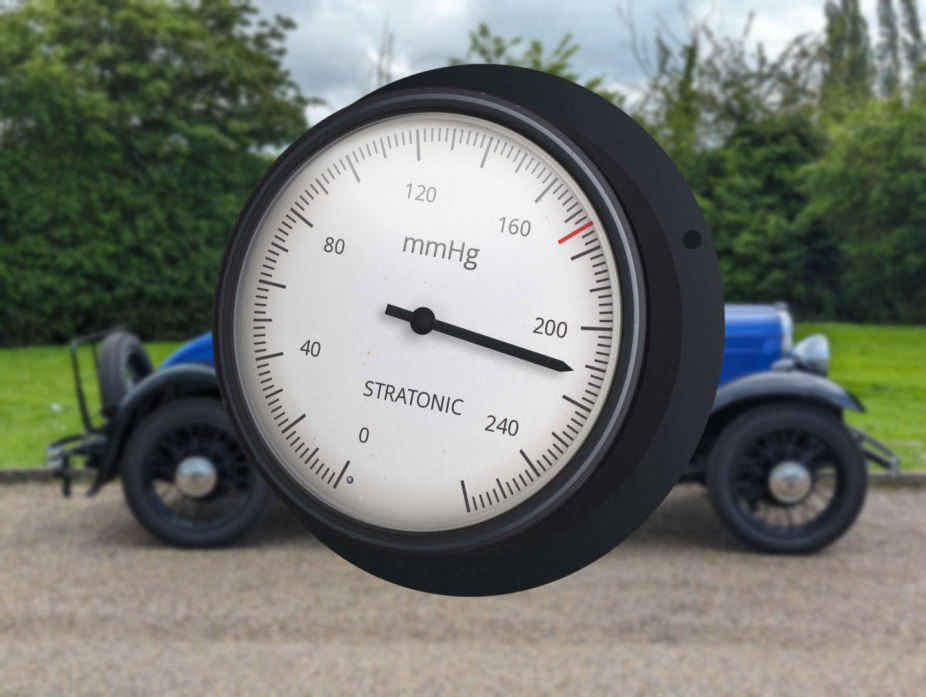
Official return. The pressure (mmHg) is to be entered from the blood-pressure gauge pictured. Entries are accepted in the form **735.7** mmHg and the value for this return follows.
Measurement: **212** mmHg
